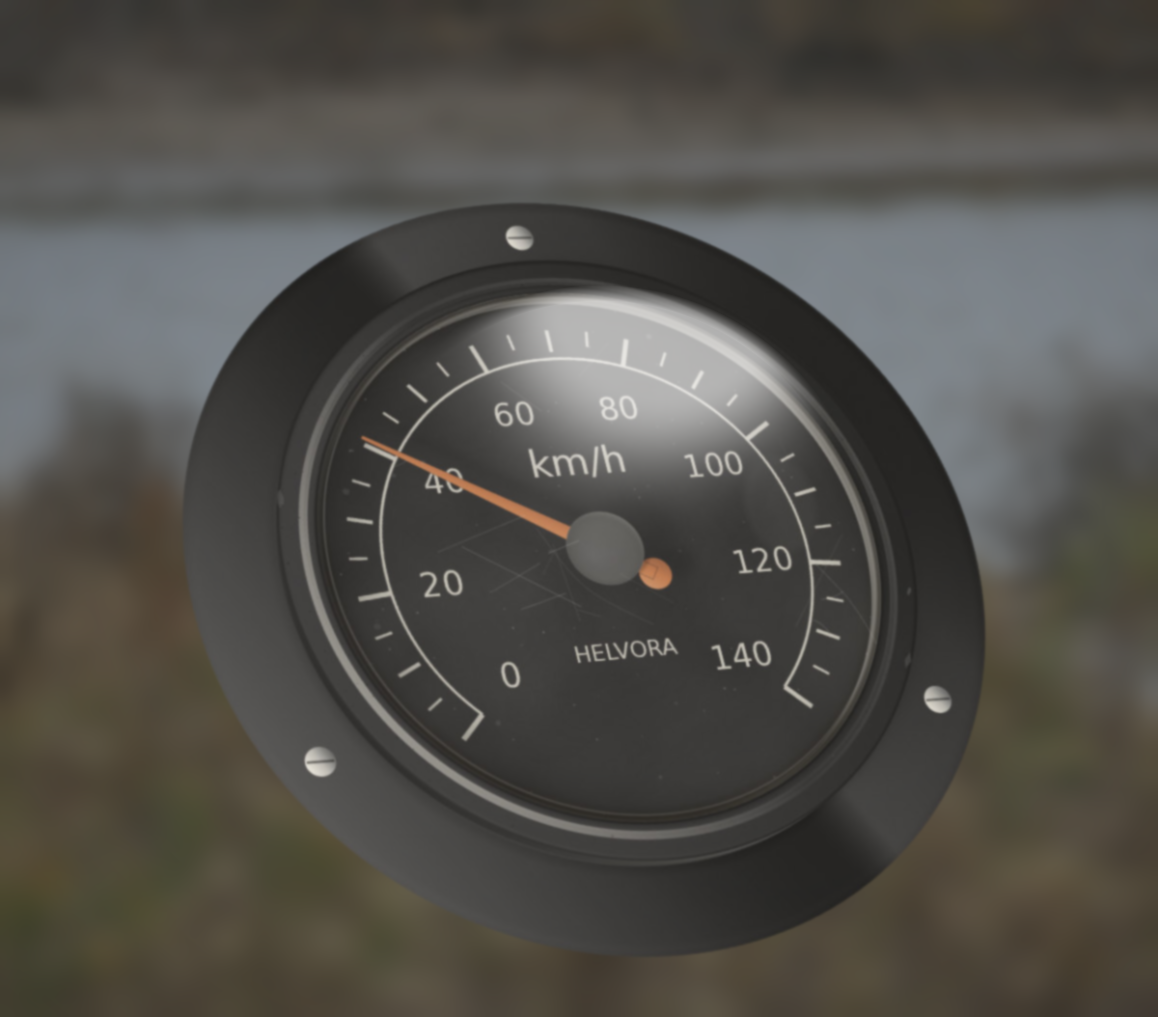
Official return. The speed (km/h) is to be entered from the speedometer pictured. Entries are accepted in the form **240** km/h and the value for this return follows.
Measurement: **40** km/h
